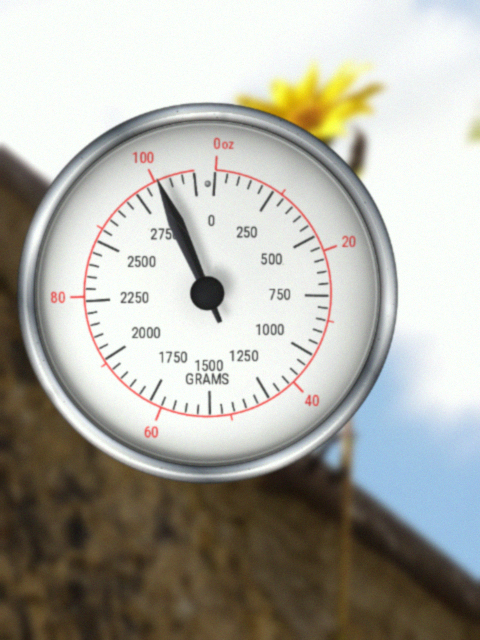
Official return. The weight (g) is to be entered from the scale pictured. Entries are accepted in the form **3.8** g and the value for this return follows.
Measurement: **2850** g
